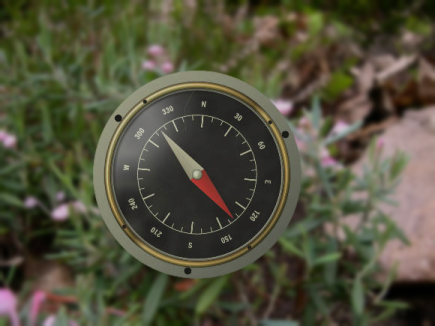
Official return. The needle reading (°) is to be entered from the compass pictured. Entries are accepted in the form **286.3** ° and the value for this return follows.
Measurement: **135** °
